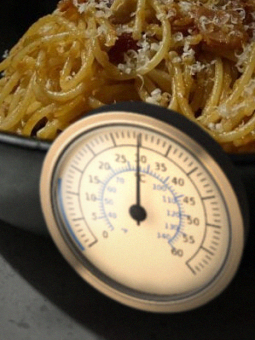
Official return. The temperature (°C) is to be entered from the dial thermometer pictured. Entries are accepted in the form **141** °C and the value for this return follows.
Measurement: **30** °C
